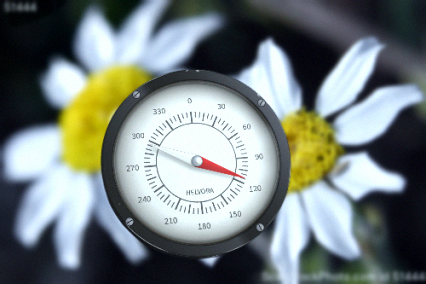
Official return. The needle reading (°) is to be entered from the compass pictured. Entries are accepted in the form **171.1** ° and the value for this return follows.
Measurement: **115** °
